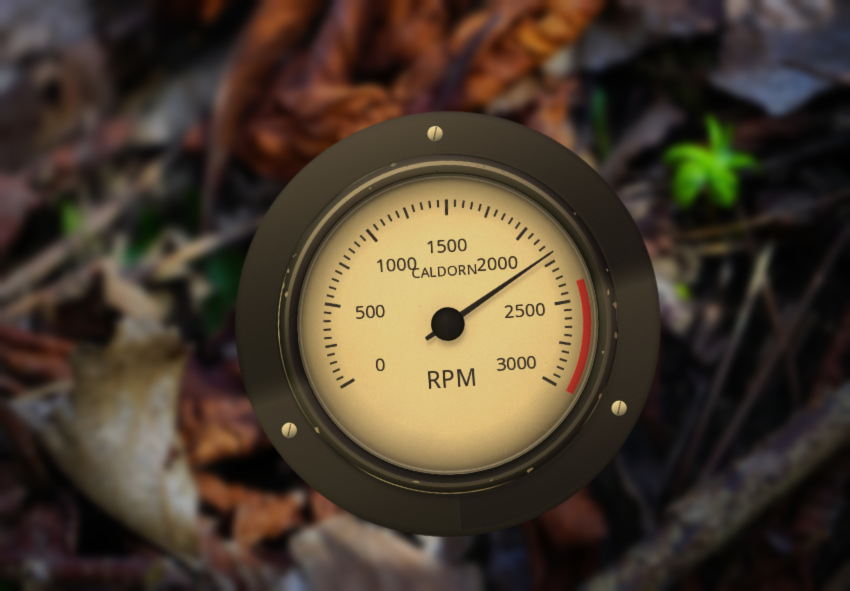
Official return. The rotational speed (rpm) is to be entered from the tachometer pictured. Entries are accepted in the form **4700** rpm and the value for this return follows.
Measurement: **2200** rpm
